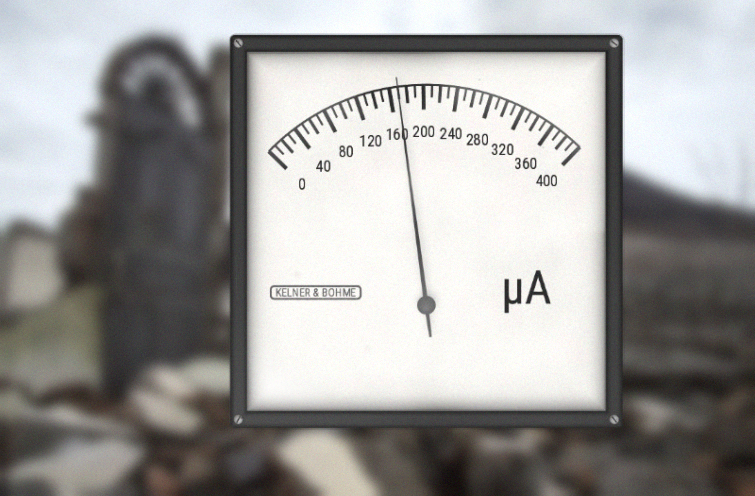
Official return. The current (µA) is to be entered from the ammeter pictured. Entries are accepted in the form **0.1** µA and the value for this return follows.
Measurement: **170** µA
